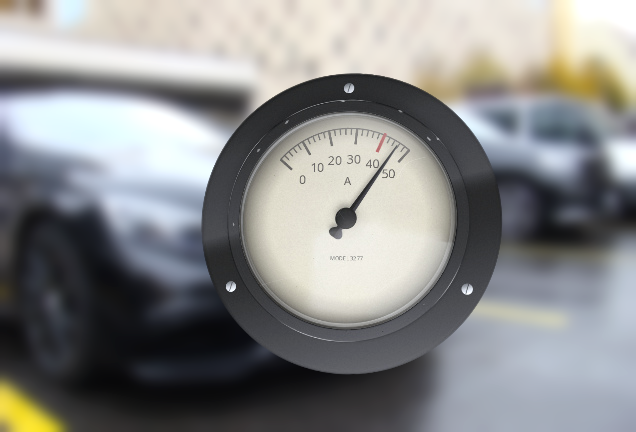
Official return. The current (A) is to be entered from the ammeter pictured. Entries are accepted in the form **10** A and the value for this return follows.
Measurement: **46** A
